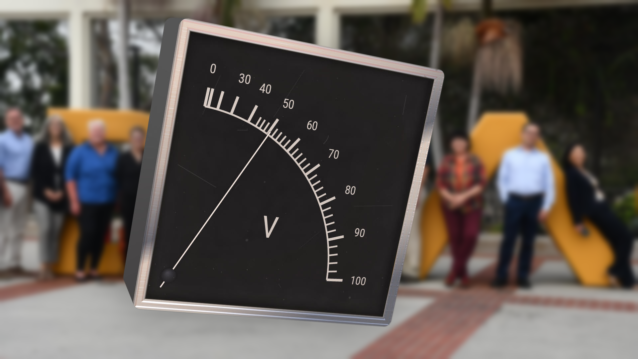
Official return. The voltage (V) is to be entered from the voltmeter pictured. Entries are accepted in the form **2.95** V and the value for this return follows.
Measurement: **50** V
